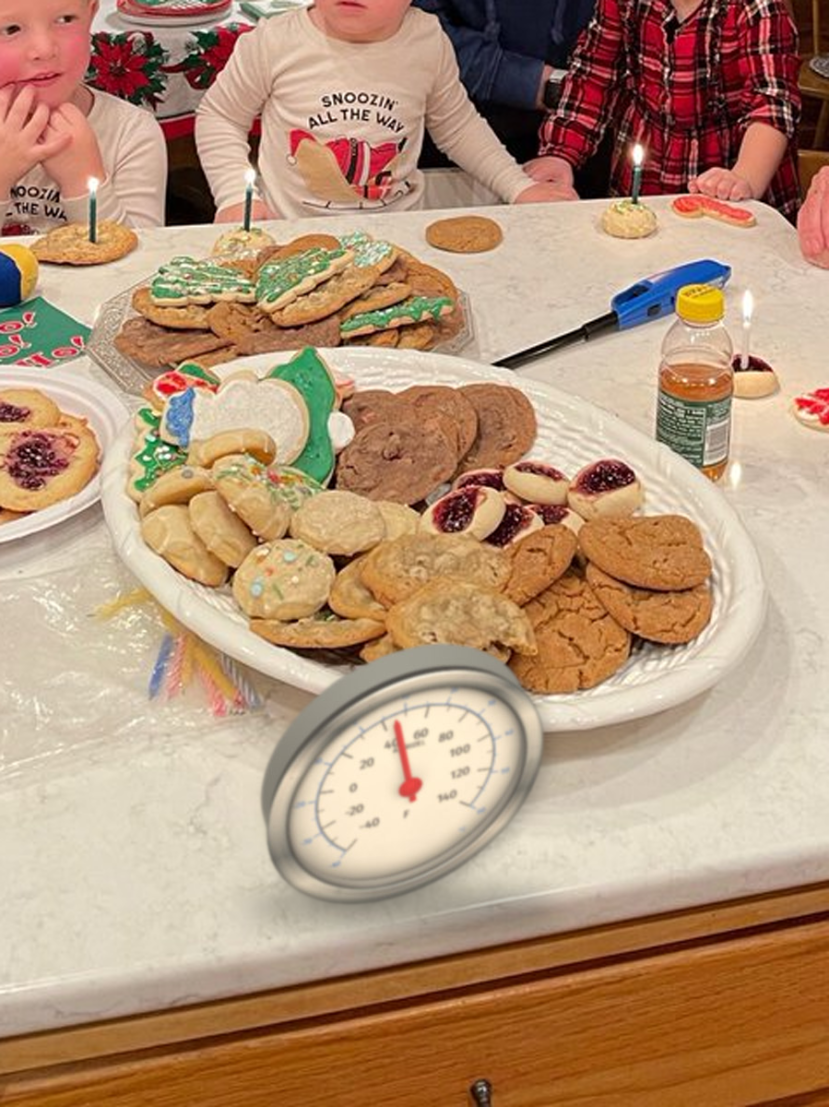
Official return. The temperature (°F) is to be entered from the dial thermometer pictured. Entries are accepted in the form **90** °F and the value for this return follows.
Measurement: **45** °F
